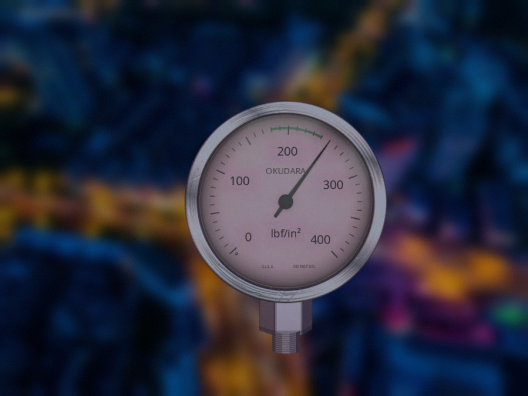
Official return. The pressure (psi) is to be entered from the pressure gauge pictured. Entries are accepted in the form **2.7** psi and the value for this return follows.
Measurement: **250** psi
